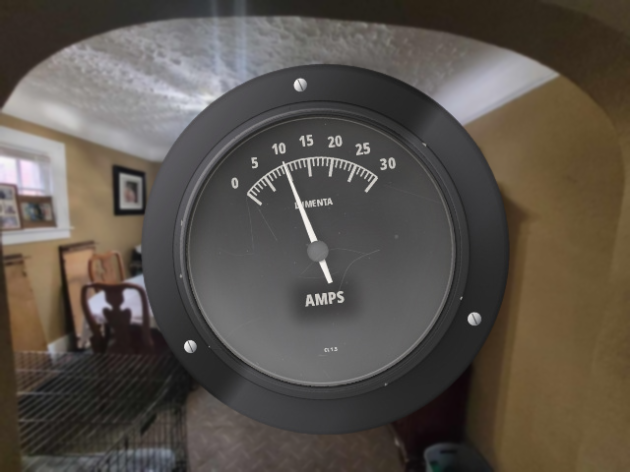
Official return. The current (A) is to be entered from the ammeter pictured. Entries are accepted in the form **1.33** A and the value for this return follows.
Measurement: **10** A
